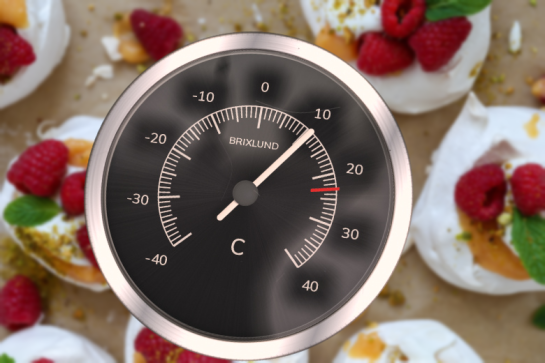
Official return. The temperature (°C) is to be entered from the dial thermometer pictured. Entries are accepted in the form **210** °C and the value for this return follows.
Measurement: **11** °C
